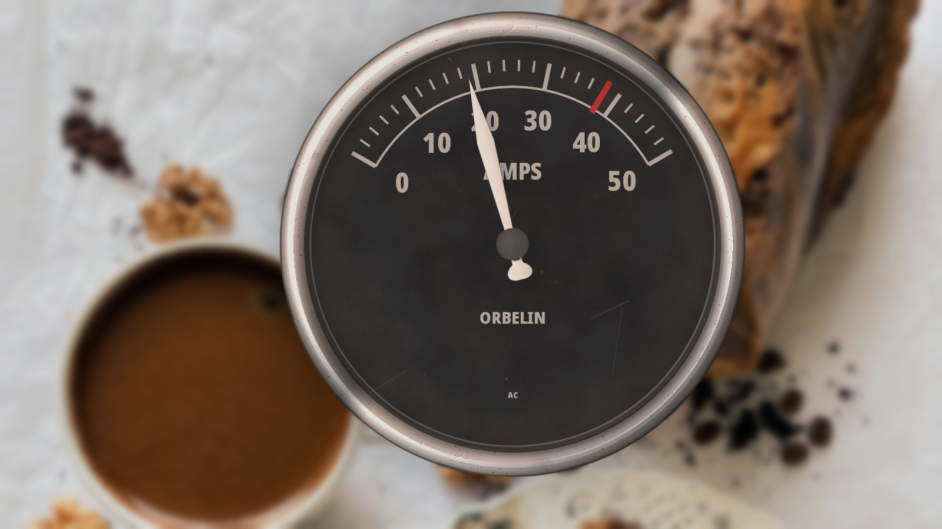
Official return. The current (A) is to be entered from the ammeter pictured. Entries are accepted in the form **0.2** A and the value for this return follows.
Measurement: **19** A
